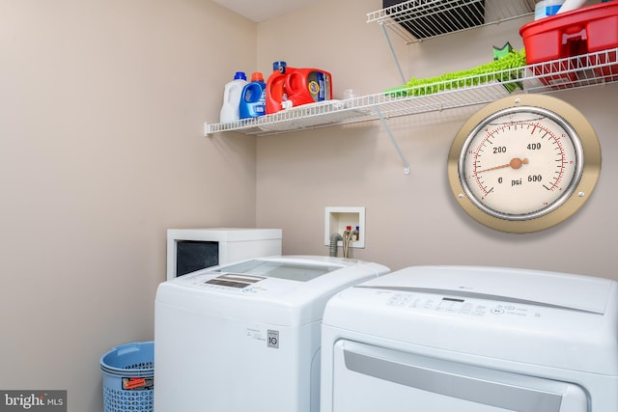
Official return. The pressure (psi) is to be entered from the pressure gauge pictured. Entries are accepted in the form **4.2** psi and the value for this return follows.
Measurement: **80** psi
